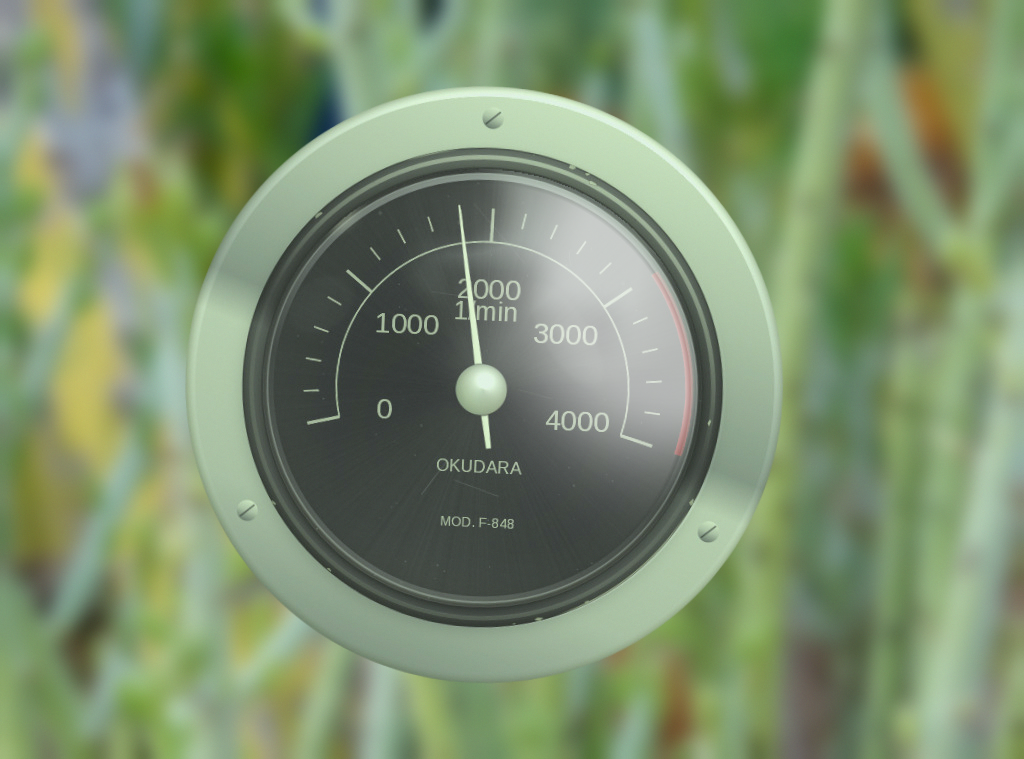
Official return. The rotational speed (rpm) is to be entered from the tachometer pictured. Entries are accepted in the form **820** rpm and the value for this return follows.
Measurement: **1800** rpm
